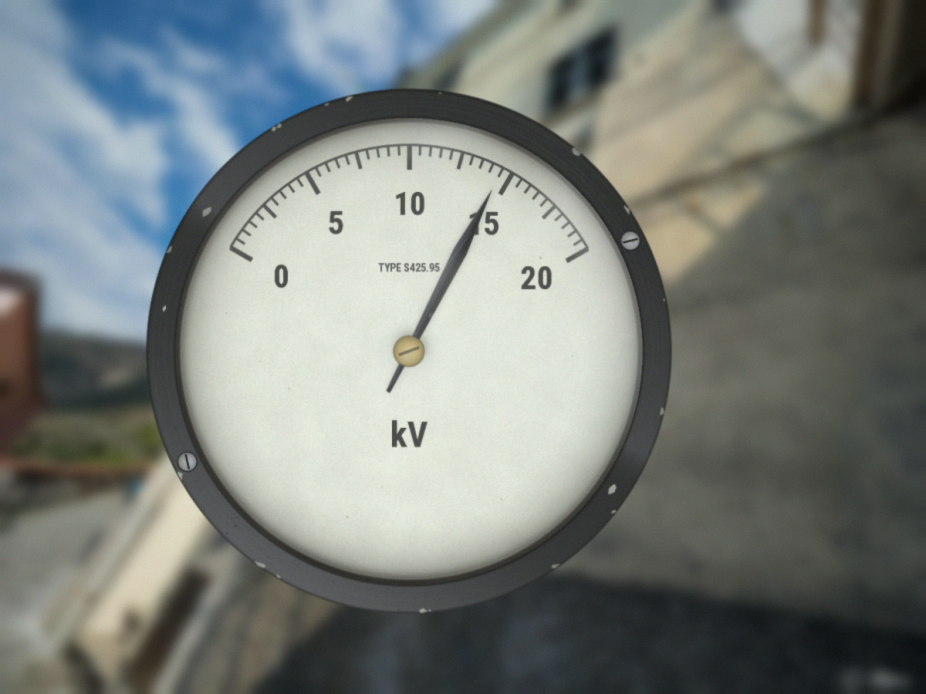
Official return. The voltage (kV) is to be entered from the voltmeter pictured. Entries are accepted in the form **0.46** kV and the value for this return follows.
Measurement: **14.5** kV
